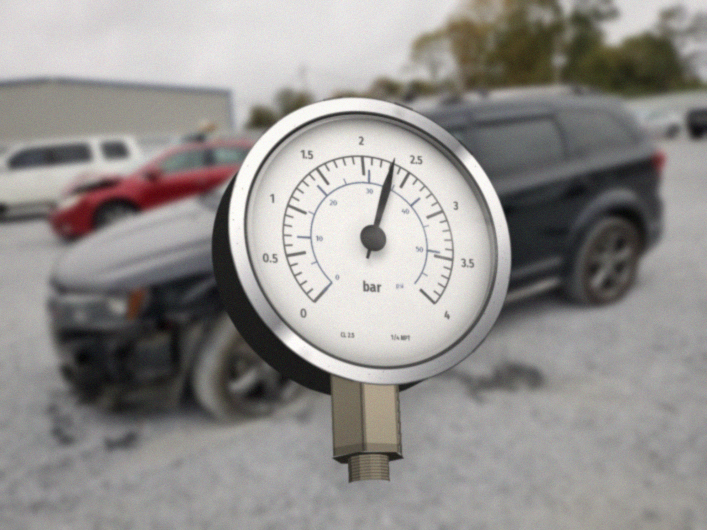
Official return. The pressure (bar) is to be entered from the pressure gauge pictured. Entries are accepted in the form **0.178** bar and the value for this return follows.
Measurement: **2.3** bar
